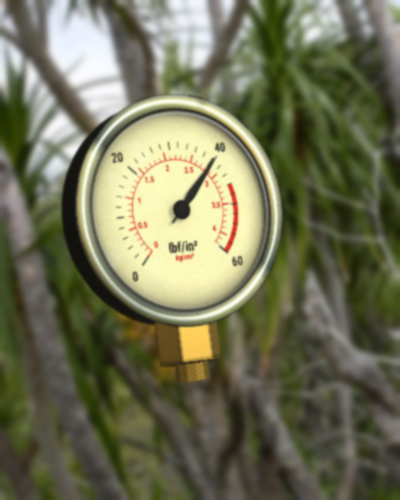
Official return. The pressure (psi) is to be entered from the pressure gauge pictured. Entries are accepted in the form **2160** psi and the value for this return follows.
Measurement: **40** psi
